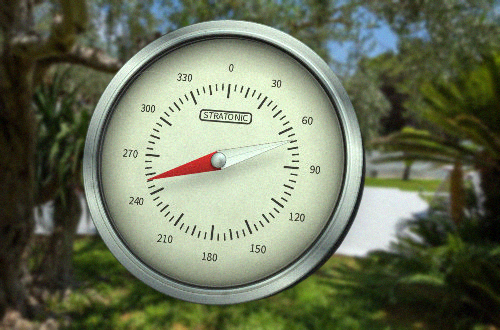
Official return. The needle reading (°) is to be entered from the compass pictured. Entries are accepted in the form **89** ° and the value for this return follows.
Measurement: **250** °
